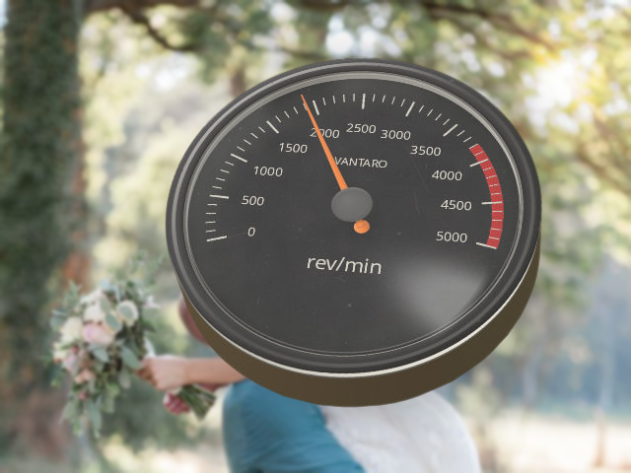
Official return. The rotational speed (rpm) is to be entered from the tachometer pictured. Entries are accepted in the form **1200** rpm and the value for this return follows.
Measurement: **1900** rpm
